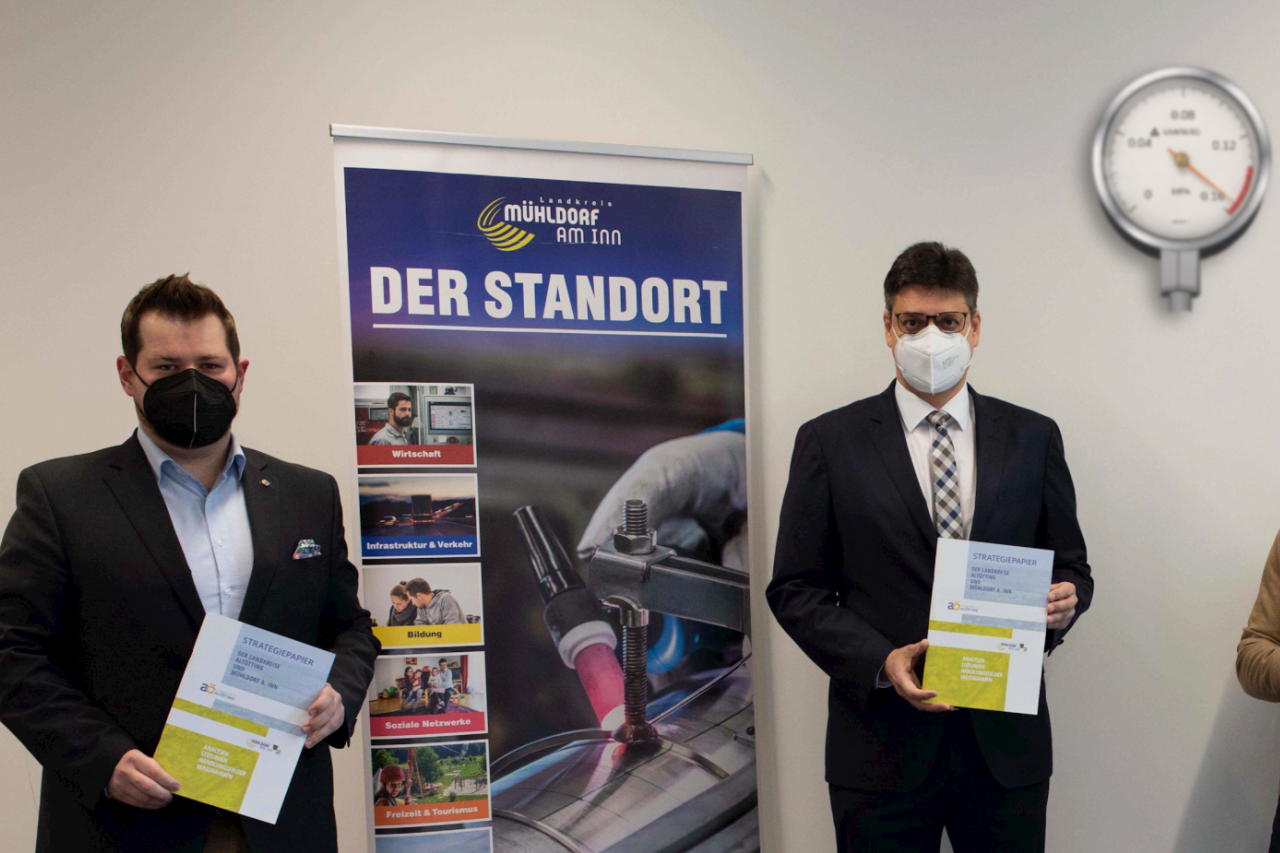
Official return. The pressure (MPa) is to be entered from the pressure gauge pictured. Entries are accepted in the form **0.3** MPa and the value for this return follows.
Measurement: **0.155** MPa
